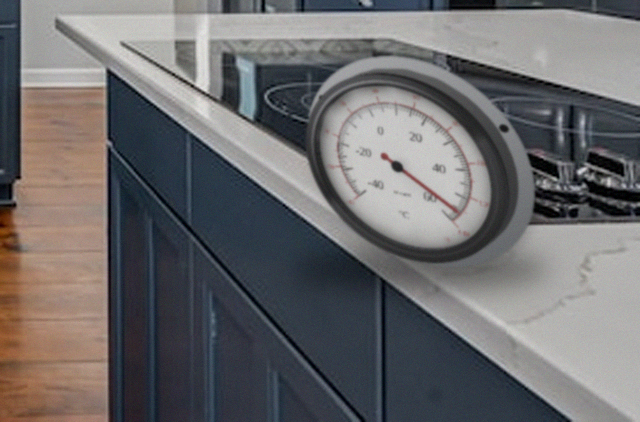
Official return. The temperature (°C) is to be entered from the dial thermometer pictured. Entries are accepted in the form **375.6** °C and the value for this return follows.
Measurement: **55** °C
